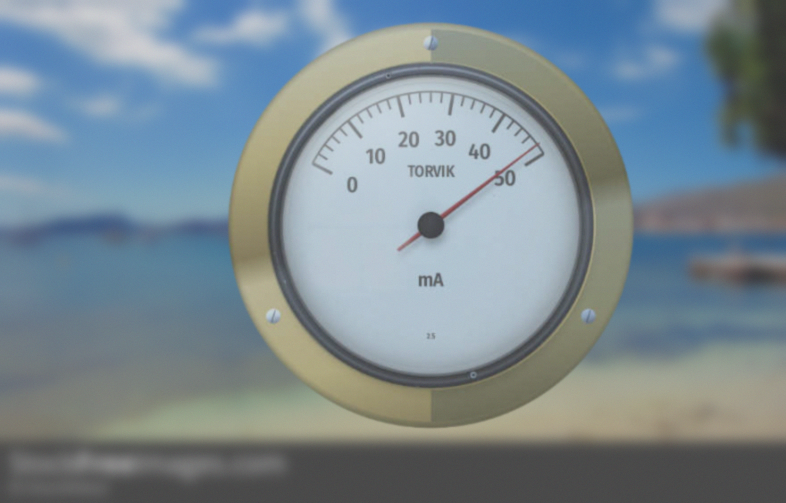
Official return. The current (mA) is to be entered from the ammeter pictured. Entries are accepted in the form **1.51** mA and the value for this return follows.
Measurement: **48** mA
